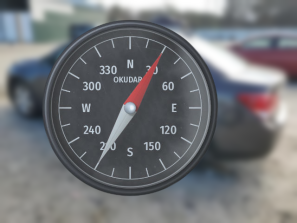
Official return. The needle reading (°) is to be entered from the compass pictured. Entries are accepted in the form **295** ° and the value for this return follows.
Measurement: **30** °
